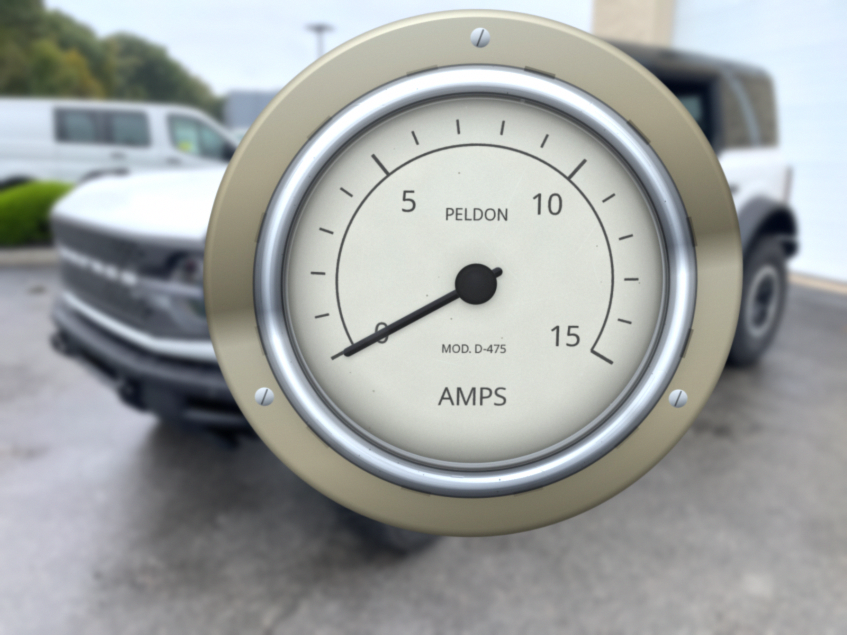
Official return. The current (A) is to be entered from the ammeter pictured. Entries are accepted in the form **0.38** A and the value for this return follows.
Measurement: **0** A
